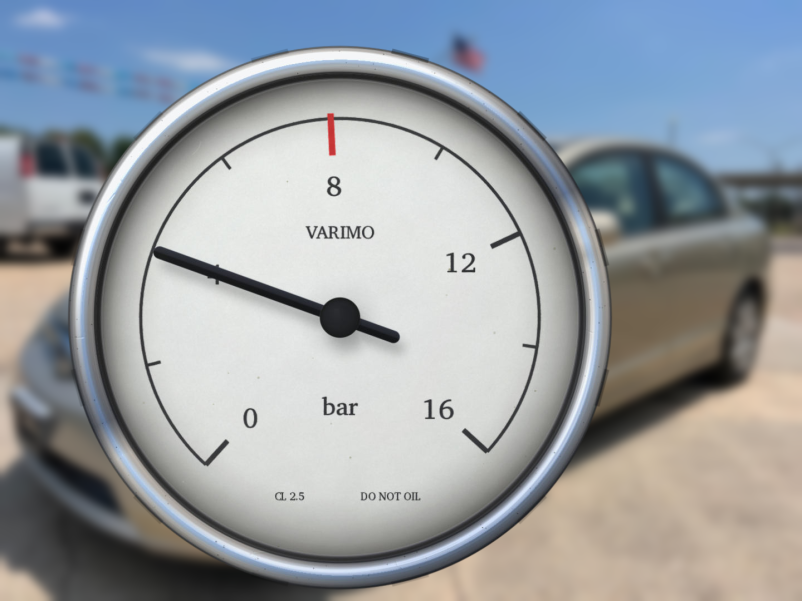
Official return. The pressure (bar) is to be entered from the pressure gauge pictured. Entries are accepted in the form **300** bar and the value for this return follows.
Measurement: **4** bar
